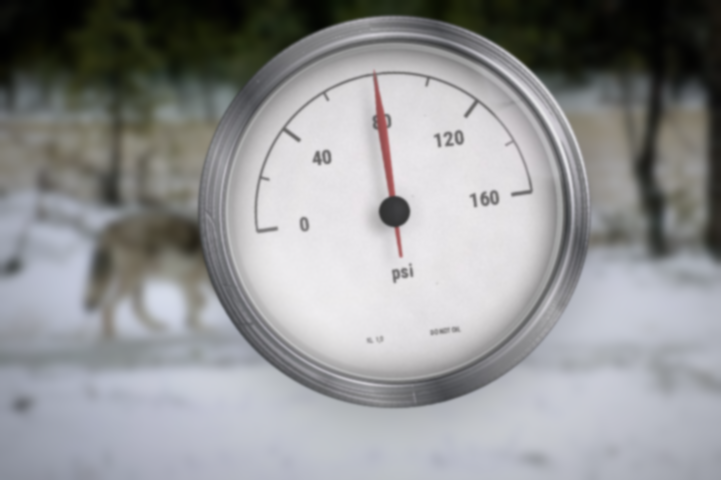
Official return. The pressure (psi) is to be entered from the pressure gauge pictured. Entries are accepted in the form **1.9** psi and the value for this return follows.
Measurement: **80** psi
